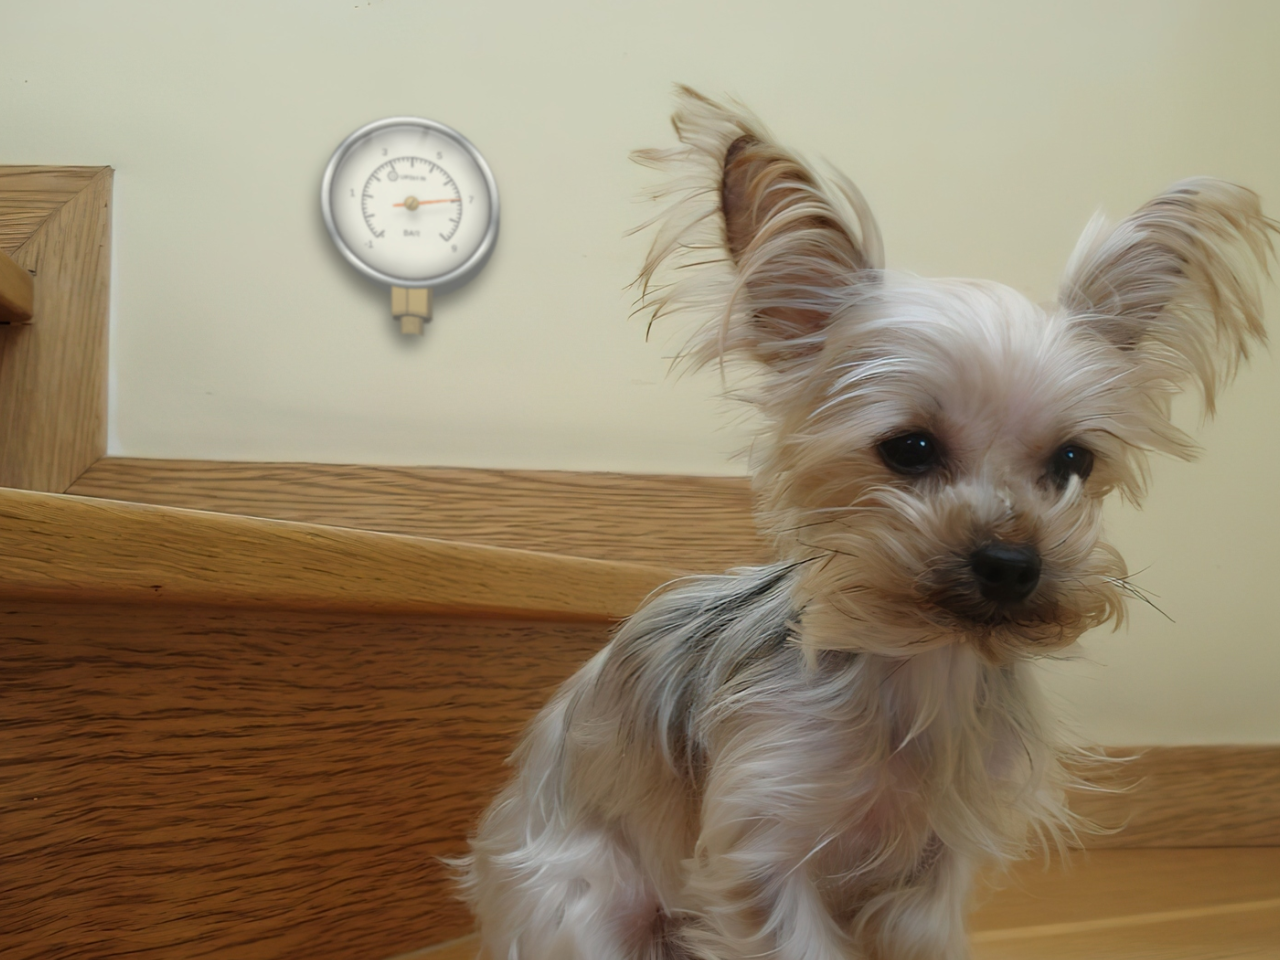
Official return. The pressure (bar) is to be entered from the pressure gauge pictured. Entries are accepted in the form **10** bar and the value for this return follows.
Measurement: **7** bar
